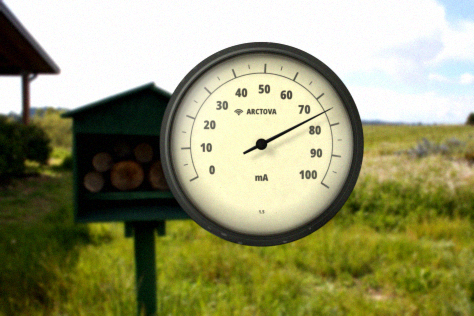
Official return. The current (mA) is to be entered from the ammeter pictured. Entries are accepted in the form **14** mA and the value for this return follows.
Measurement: **75** mA
